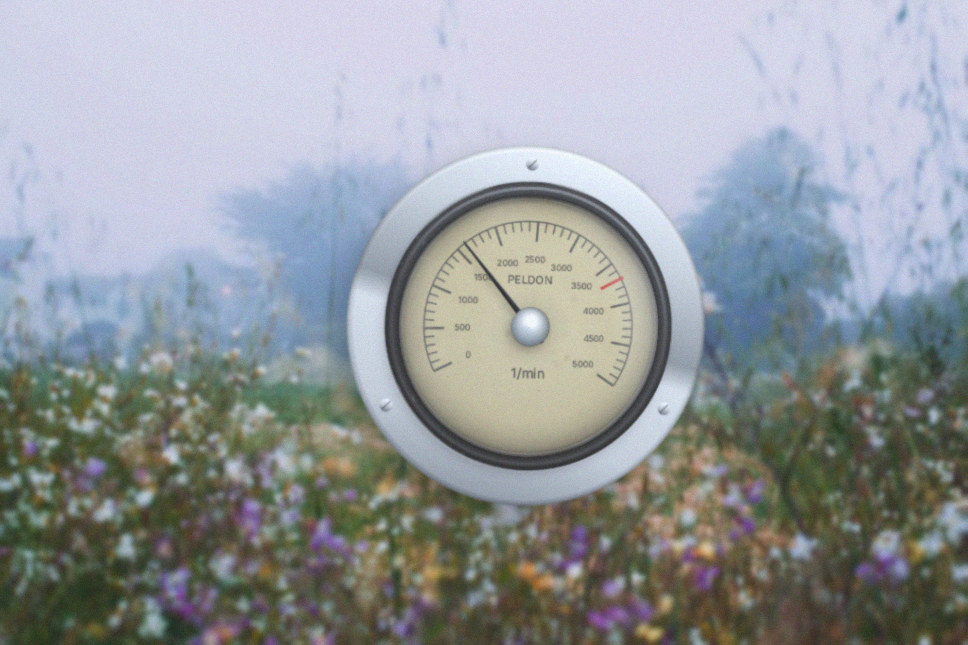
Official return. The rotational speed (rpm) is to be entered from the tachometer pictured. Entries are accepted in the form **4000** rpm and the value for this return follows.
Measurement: **1600** rpm
